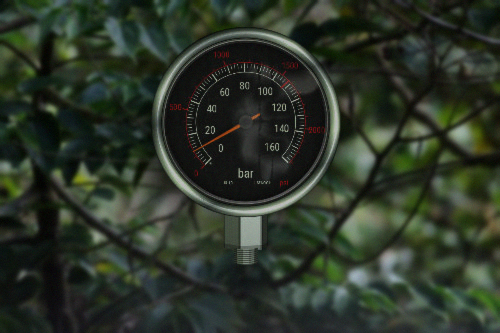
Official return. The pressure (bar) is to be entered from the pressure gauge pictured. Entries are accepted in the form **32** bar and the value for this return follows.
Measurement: **10** bar
